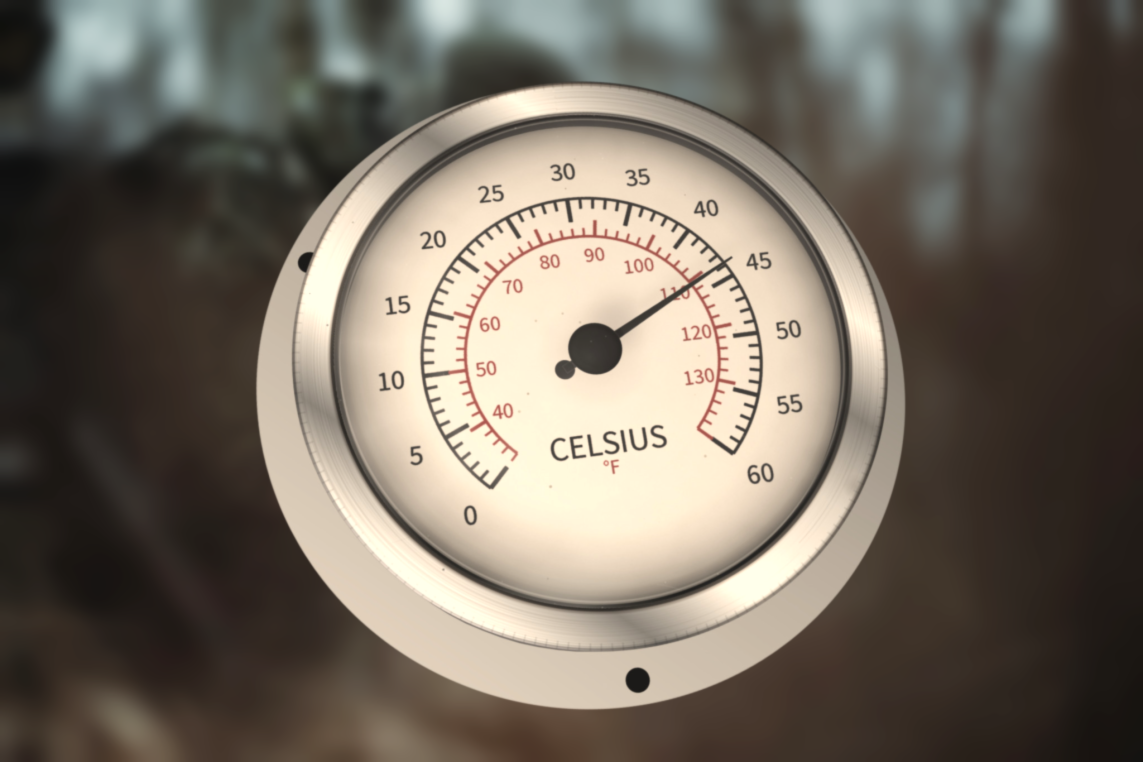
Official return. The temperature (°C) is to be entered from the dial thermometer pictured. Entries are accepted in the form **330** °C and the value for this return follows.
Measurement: **44** °C
